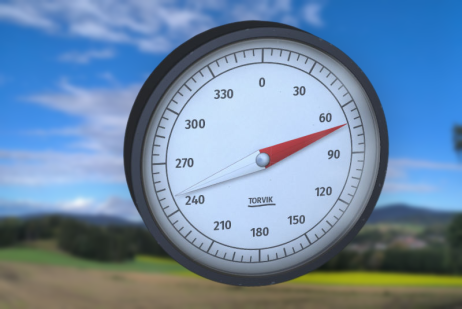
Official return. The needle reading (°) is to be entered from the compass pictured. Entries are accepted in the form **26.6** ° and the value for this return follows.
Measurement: **70** °
